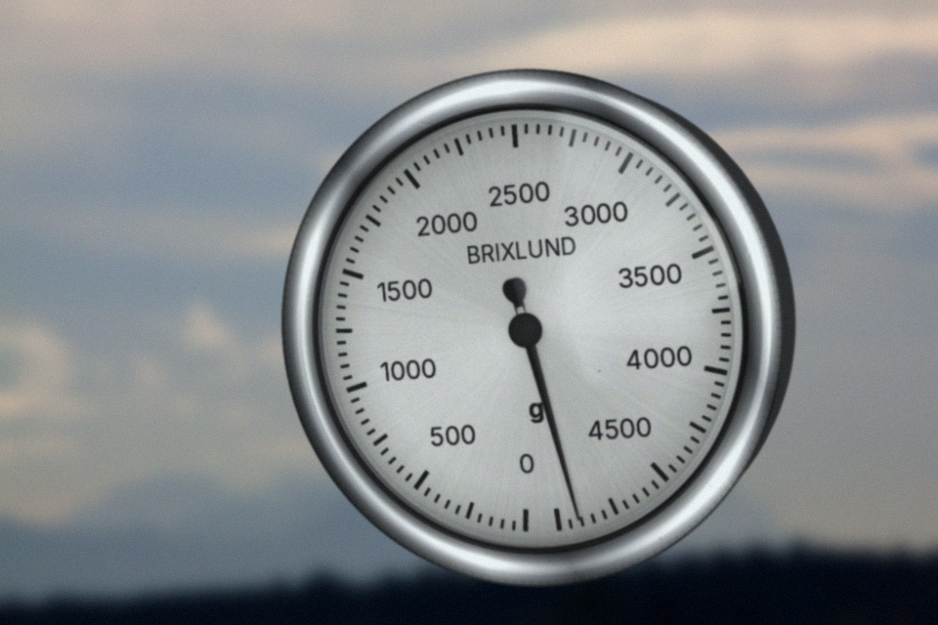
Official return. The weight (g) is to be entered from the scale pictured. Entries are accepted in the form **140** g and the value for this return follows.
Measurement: **4900** g
